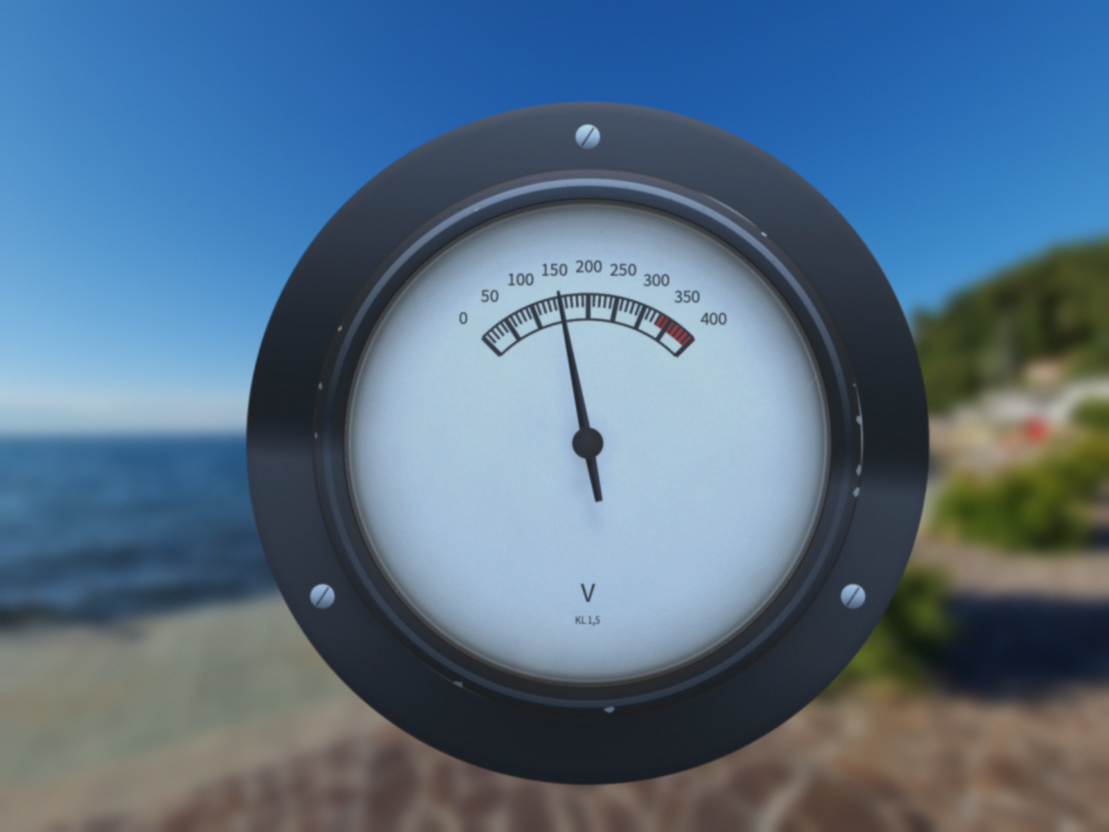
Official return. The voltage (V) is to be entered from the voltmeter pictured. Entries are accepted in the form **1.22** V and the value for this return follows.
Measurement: **150** V
